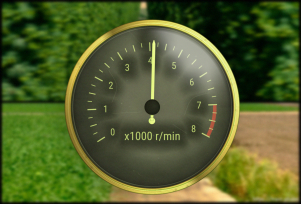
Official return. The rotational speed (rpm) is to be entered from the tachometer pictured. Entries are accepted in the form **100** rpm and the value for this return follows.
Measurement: **4125** rpm
